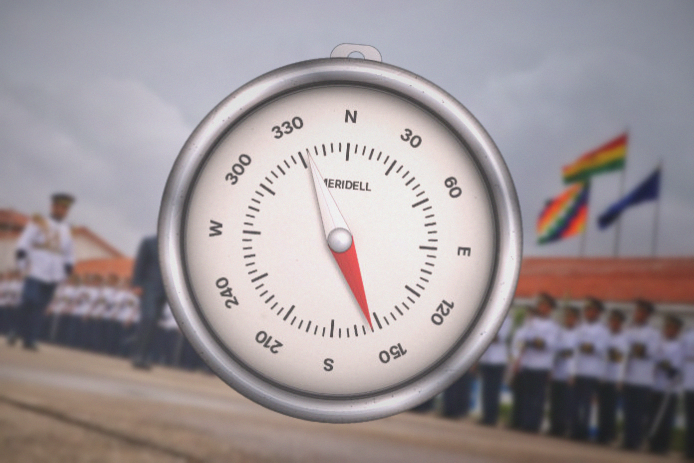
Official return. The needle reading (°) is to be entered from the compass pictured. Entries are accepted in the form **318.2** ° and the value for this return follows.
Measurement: **155** °
